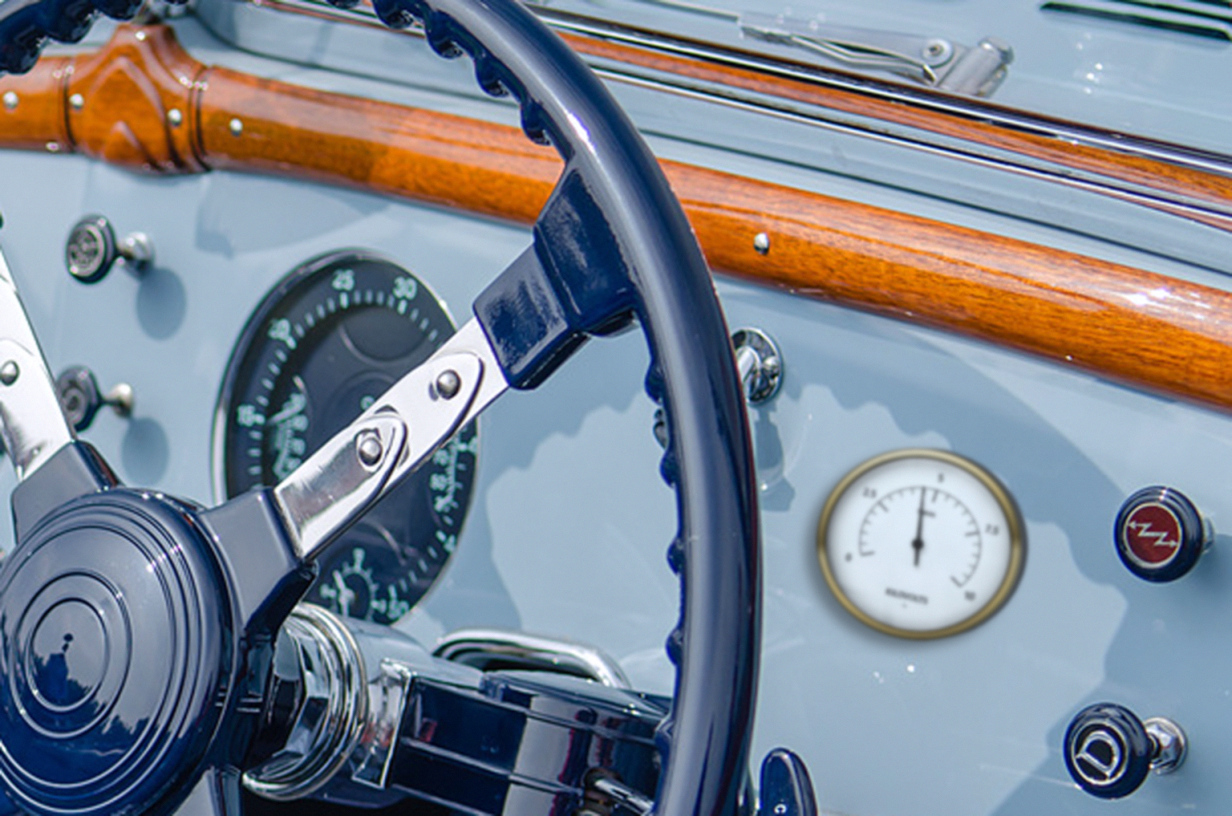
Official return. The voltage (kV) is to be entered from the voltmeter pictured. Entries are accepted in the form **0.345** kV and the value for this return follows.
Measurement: **4.5** kV
